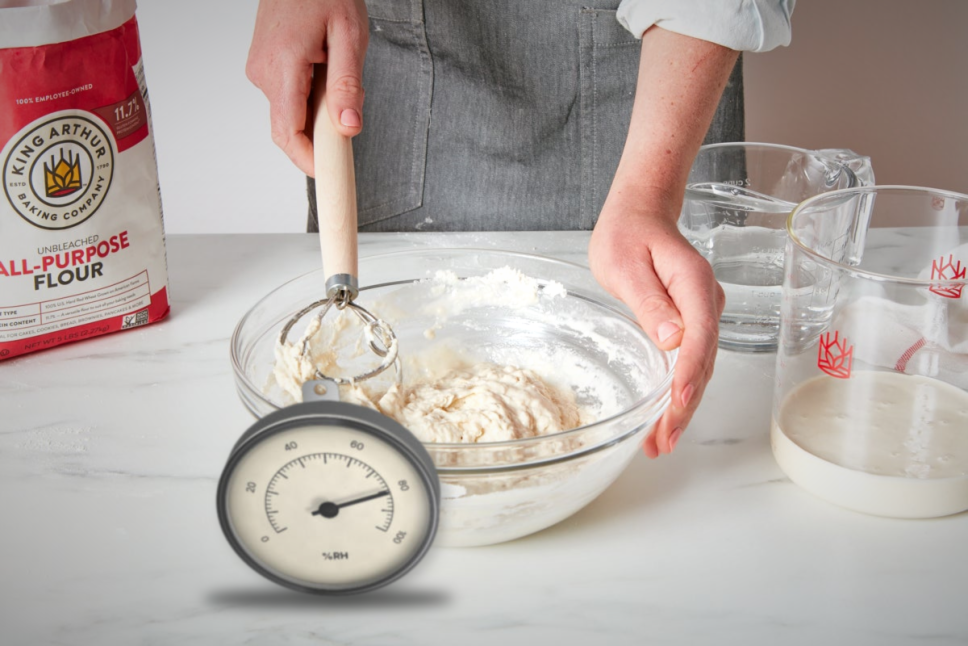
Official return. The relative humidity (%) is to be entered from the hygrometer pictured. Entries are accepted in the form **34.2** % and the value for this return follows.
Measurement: **80** %
